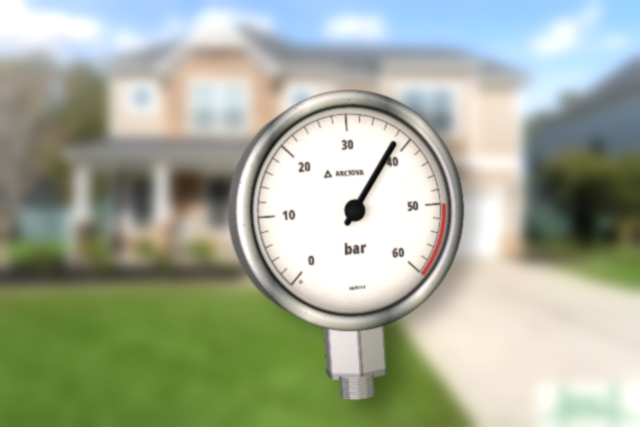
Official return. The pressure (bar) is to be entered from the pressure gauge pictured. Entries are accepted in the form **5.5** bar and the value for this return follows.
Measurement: **38** bar
